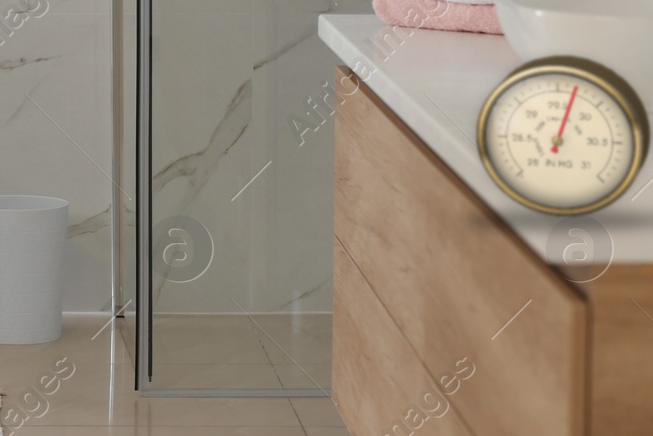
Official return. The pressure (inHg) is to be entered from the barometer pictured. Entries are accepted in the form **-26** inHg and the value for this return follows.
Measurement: **29.7** inHg
